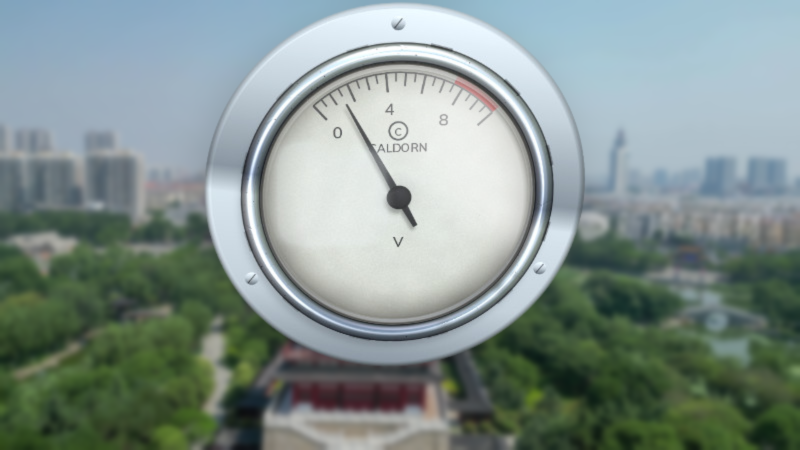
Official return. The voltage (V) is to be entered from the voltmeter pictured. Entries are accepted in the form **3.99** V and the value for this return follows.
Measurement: **1.5** V
